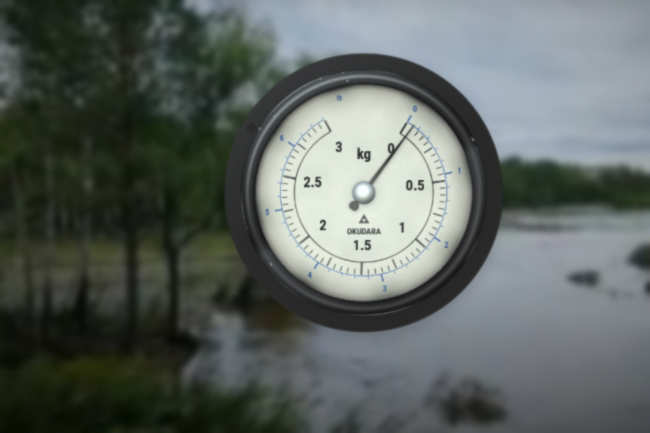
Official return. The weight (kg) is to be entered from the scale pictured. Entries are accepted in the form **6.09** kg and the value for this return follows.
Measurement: **0.05** kg
